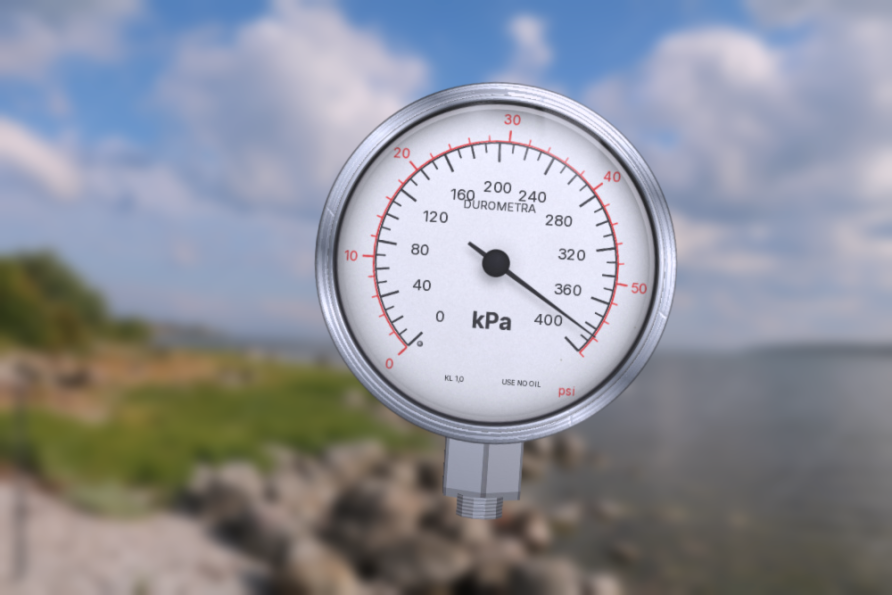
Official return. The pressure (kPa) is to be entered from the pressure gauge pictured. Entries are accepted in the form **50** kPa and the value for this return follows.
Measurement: **385** kPa
